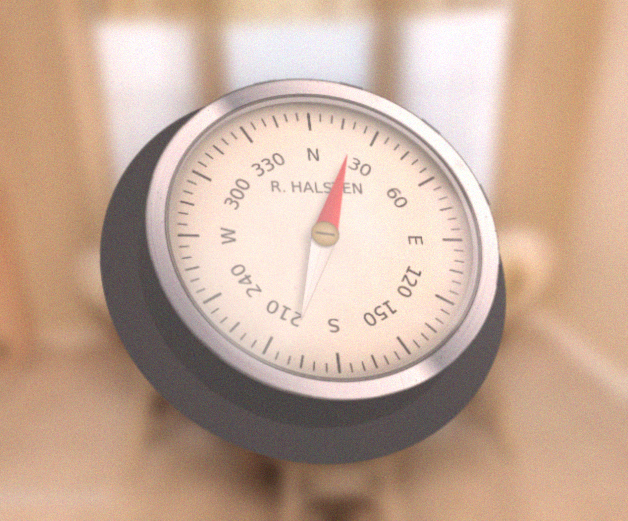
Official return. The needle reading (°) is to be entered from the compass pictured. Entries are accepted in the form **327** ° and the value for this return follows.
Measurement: **20** °
